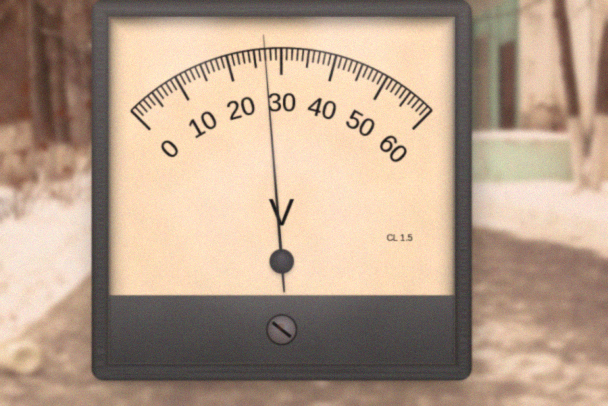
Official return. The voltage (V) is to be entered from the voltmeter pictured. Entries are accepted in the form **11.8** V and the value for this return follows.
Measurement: **27** V
